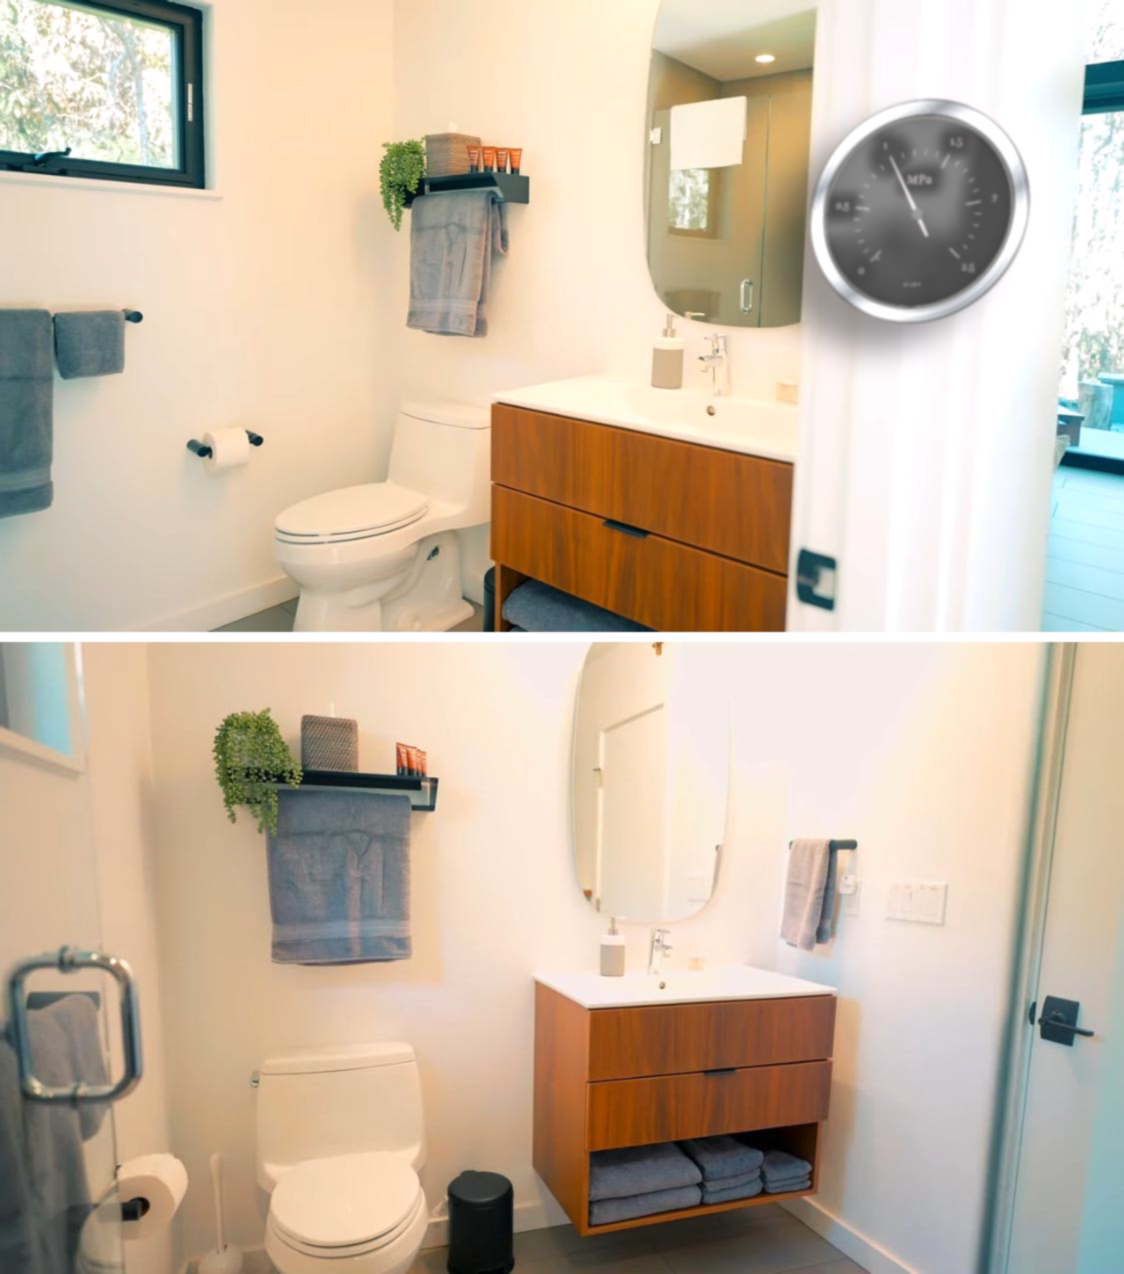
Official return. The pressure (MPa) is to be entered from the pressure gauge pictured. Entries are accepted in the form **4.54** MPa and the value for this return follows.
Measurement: **1** MPa
